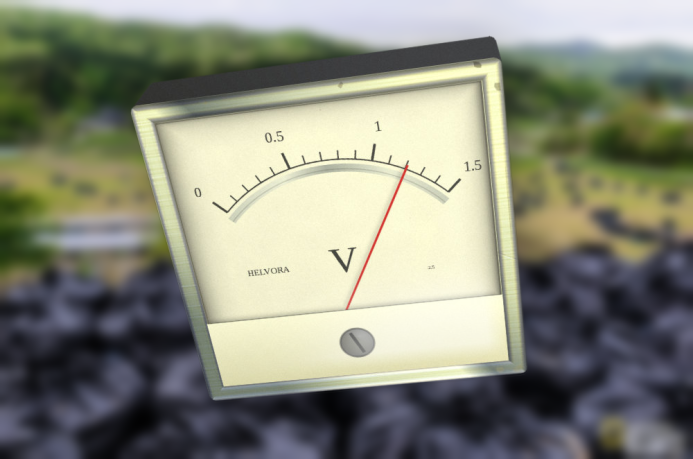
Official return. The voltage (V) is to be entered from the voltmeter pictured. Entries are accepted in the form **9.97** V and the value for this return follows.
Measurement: **1.2** V
